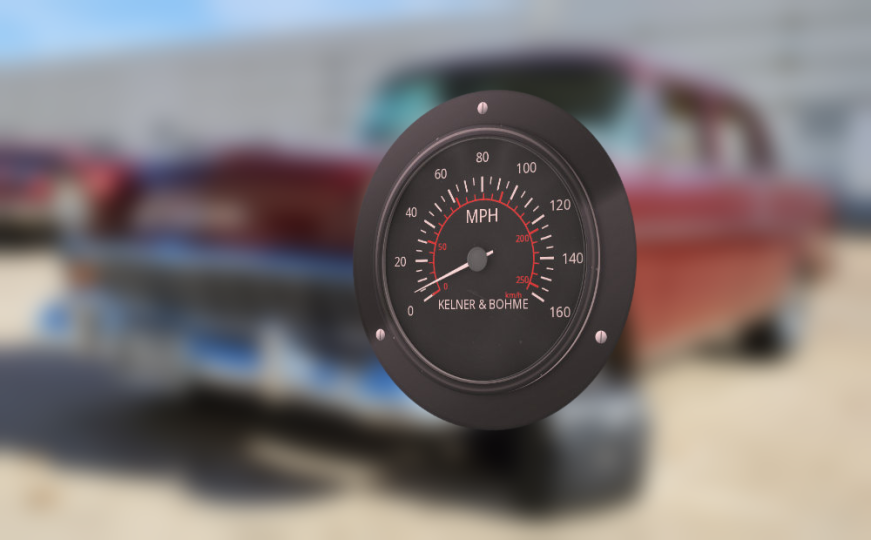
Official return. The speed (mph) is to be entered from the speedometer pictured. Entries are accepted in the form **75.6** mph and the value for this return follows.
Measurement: **5** mph
